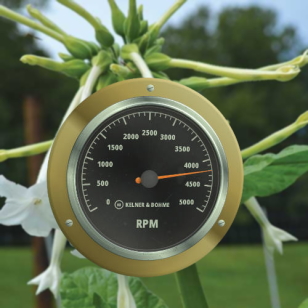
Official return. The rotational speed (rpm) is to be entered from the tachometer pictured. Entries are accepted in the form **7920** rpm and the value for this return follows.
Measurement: **4200** rpm
